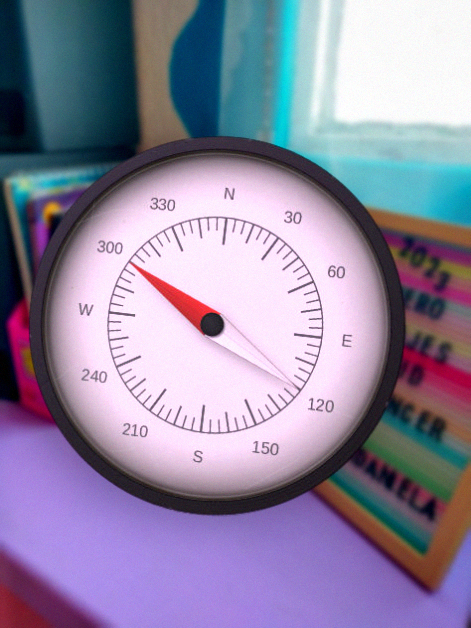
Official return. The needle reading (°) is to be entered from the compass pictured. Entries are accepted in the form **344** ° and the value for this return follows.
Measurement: **300** °
